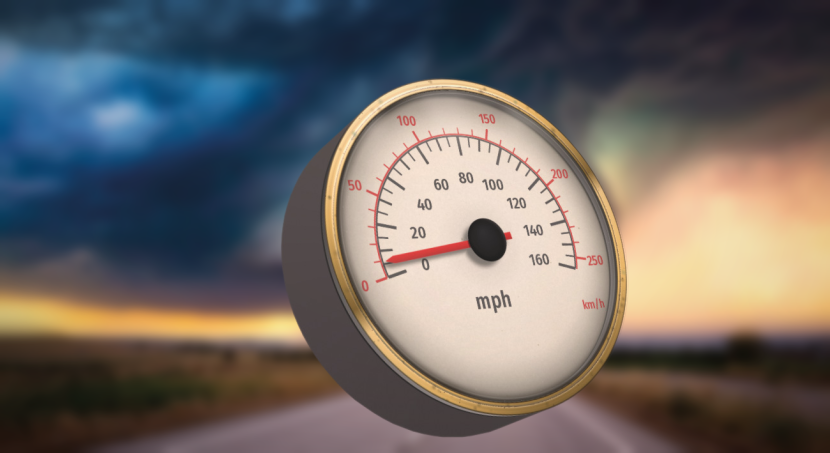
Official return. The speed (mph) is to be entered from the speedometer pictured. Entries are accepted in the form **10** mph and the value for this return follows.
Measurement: **5** mph
